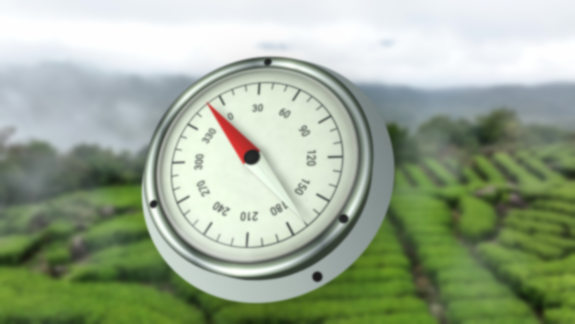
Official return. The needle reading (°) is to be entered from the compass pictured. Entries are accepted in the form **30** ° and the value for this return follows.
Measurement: **350** °
